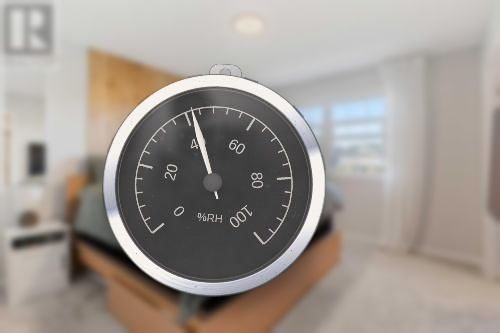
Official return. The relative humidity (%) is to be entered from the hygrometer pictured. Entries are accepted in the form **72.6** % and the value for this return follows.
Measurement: **42** %
